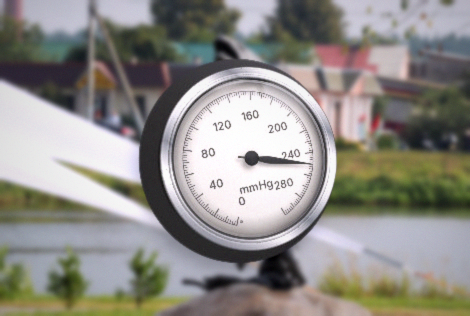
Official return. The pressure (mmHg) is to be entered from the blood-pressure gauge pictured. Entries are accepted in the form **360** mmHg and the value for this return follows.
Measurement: **250** mmHg
